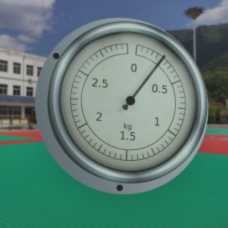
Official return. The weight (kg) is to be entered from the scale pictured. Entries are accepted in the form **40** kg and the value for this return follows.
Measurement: **0.25** kg
